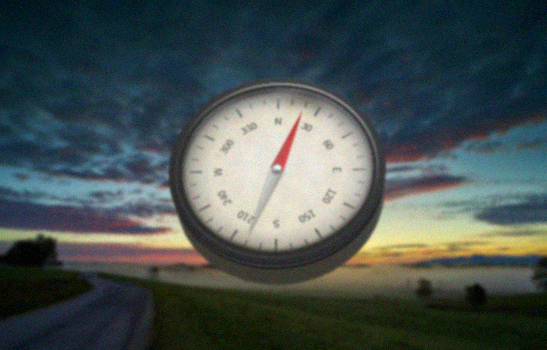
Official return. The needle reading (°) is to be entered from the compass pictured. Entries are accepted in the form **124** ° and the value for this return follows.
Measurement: **20** °
